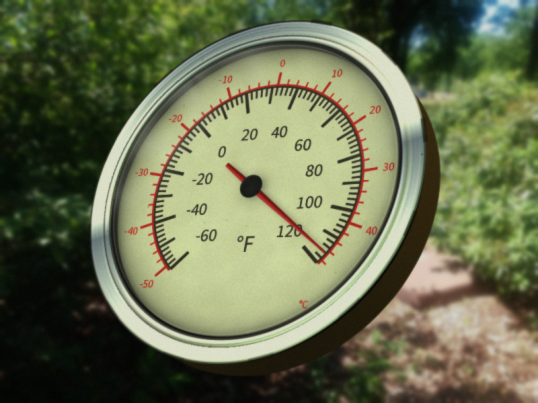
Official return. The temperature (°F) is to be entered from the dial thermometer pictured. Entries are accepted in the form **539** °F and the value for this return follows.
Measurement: **116** °F
